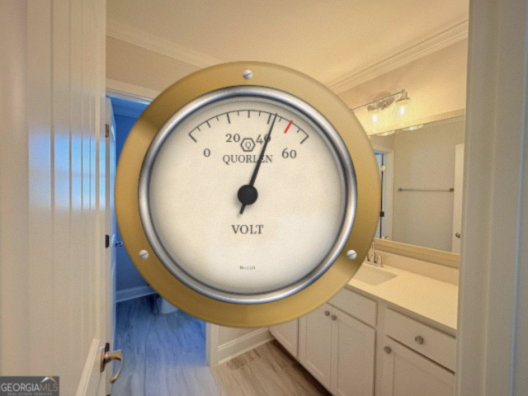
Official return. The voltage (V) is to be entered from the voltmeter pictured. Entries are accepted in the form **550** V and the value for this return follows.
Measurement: **42.5** V
